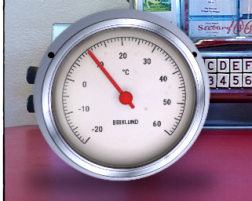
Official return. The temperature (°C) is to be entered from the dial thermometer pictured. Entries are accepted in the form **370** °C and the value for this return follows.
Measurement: **10** °C
